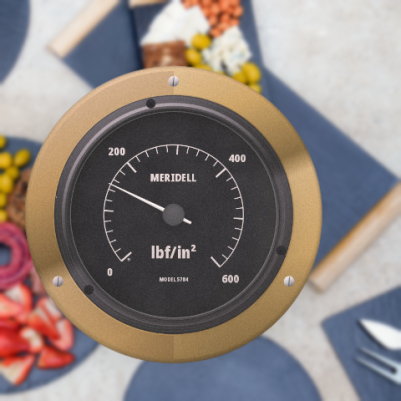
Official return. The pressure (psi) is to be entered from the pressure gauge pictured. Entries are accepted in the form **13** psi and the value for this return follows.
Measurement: **150** psi
